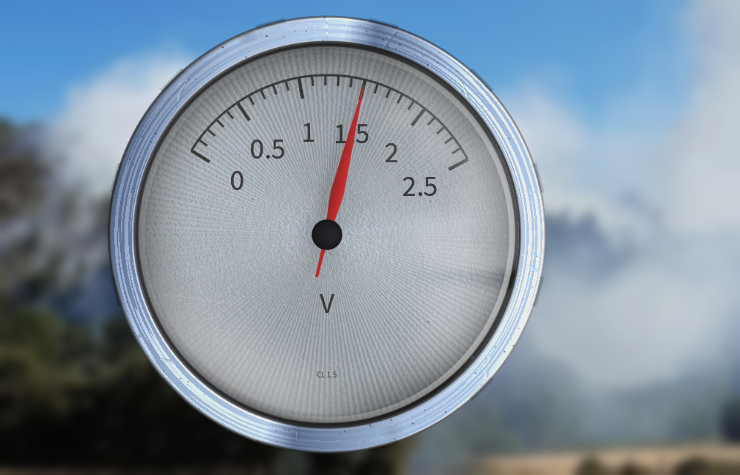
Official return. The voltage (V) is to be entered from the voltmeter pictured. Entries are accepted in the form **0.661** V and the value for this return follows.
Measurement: **1.5** V
